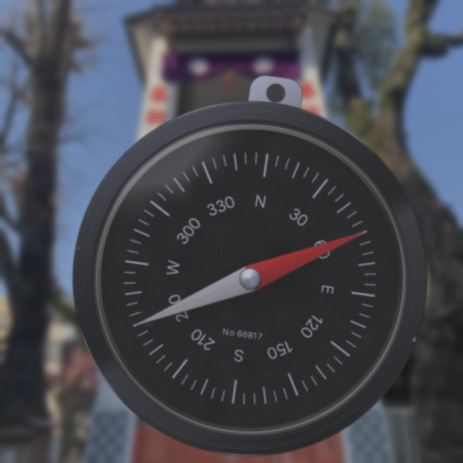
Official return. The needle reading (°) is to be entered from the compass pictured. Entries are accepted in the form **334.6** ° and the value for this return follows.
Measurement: **60** °
